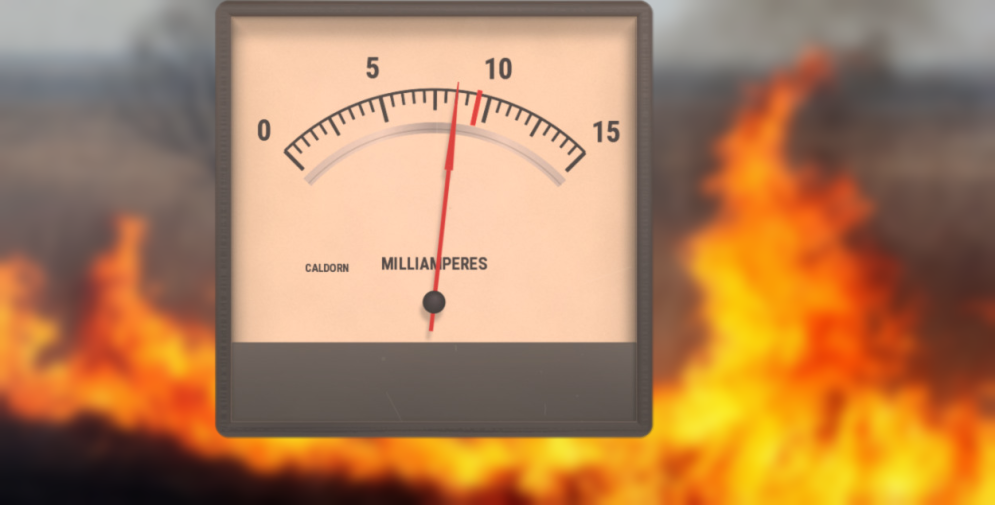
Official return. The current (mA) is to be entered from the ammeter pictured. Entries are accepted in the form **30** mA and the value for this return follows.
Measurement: **8.5** mA
